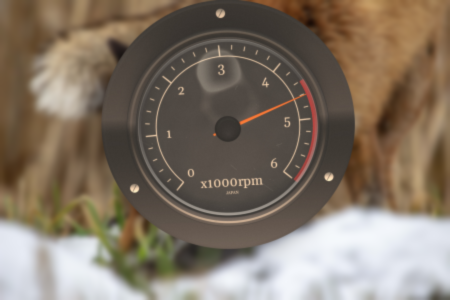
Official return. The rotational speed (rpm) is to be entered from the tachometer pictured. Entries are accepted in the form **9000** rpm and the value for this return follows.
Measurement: **4600** rpm
